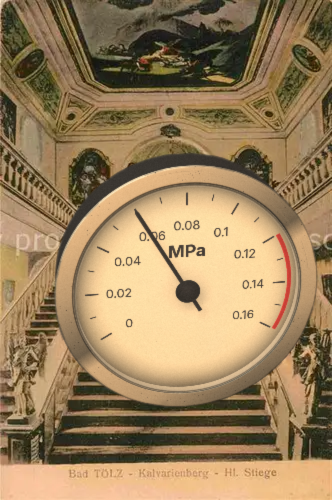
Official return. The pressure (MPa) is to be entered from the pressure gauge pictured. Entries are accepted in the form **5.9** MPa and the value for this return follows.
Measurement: **0.06** MPa
